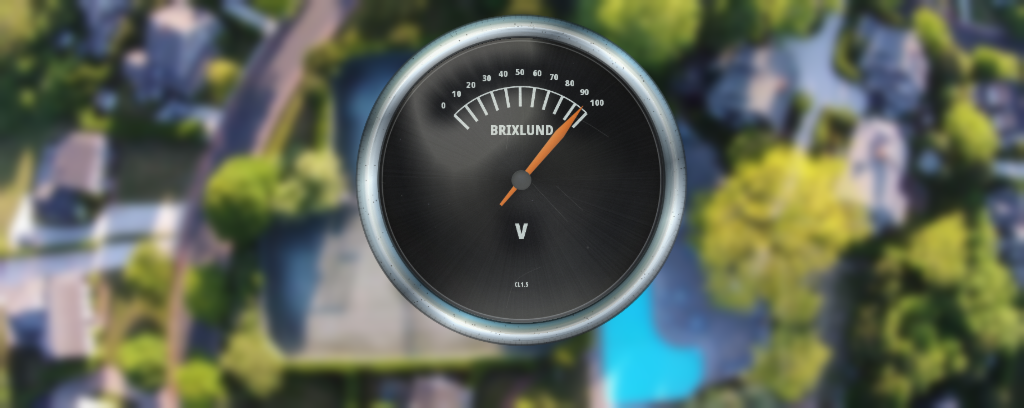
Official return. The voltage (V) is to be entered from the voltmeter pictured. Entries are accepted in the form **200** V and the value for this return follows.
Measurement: **95** V
